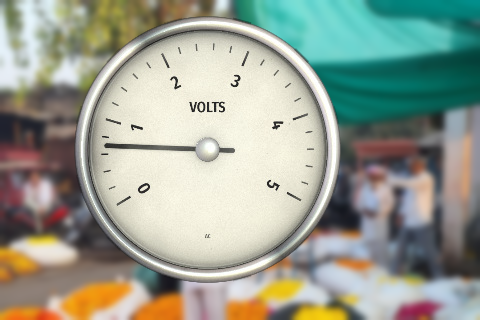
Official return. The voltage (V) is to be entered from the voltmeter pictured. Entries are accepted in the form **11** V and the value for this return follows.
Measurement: **0.7** V
